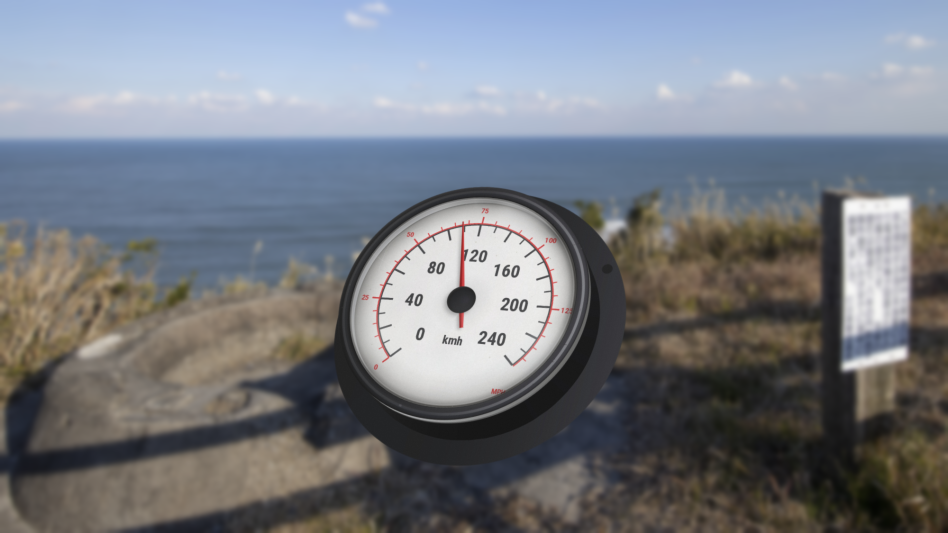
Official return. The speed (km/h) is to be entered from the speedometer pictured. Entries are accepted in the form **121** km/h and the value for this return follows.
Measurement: **110** km/h
